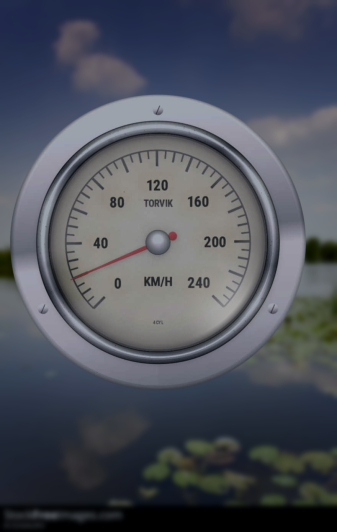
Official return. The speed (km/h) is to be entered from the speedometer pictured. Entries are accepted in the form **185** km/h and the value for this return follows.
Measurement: **20** km/h
